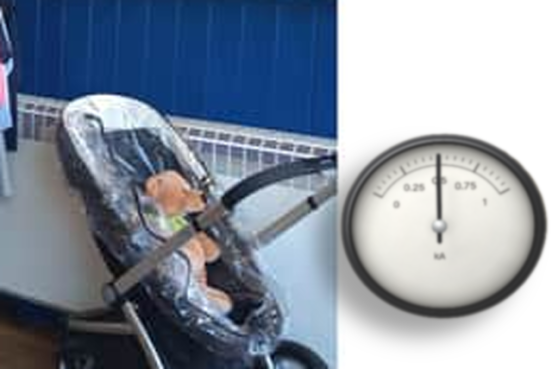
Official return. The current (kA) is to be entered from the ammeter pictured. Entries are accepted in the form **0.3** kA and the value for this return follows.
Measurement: **0.5** kA
